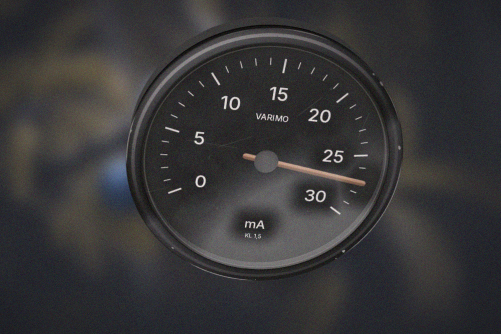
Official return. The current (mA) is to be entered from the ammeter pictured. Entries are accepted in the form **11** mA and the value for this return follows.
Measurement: **27** mA
